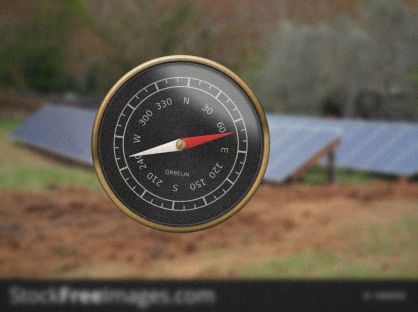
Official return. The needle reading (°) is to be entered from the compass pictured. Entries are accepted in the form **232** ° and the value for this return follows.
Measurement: **70** °
